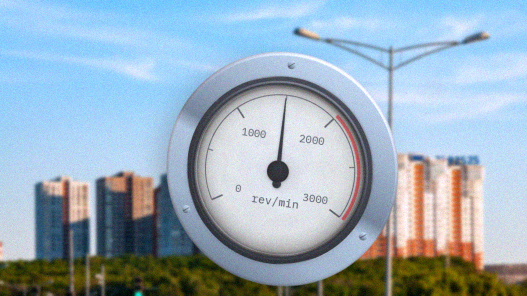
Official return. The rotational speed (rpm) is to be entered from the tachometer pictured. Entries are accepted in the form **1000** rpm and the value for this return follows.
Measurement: **1500** rpm
